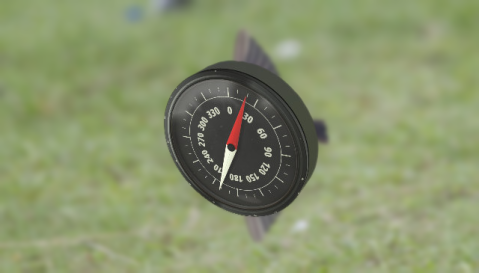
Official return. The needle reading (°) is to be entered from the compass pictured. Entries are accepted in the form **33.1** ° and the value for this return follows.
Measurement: **20** °
